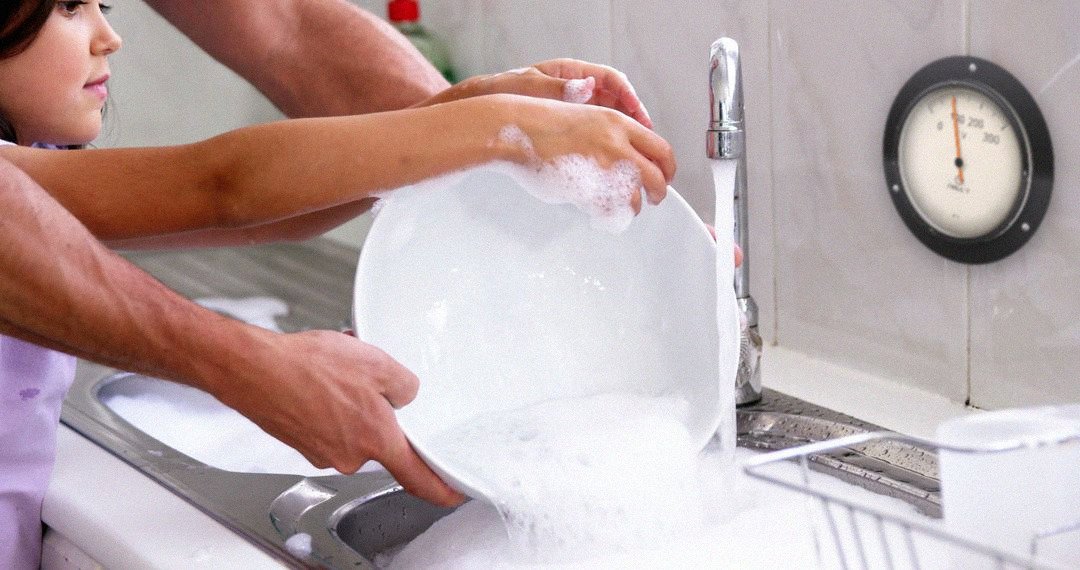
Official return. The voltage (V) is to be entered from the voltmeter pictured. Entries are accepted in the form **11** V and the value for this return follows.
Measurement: **100** V
